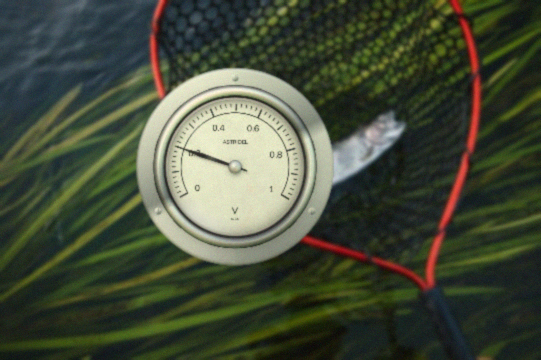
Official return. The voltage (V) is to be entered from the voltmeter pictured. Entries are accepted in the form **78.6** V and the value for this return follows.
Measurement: **0.2** V
